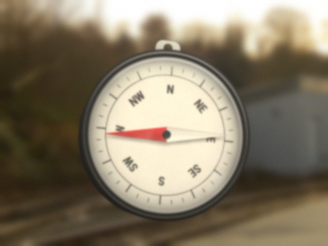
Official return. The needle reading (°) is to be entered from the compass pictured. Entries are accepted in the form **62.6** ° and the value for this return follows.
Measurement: **265** °
